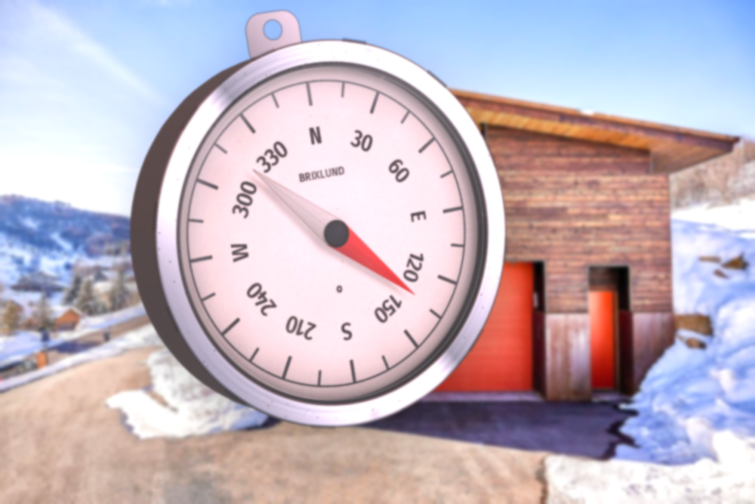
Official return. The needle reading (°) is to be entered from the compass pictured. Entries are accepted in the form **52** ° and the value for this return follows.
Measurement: **135** °
